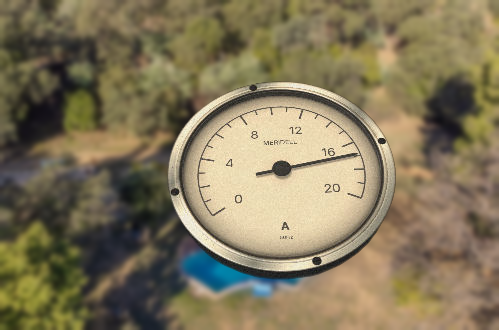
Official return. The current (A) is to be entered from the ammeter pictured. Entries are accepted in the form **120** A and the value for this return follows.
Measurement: **17** A
